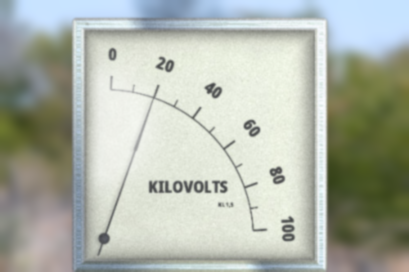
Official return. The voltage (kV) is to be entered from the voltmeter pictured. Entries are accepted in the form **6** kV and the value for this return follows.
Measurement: **20** kV
